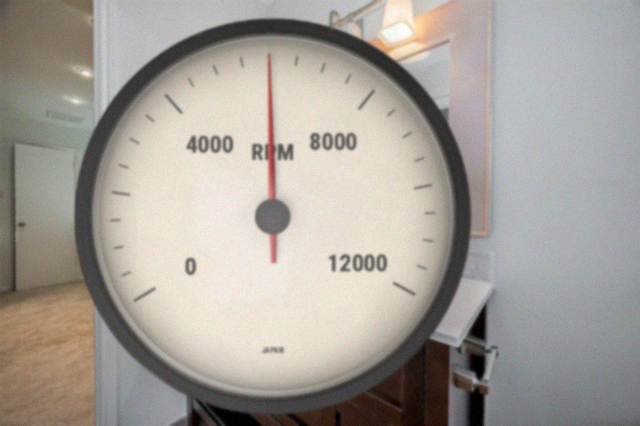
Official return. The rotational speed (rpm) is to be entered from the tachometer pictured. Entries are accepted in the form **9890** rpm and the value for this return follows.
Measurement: **6000** rpm
